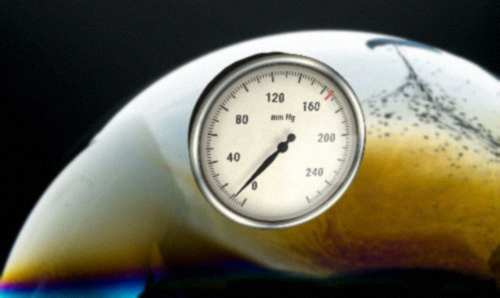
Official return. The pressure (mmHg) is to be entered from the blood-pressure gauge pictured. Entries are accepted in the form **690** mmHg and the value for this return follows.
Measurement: **10** mmHg
